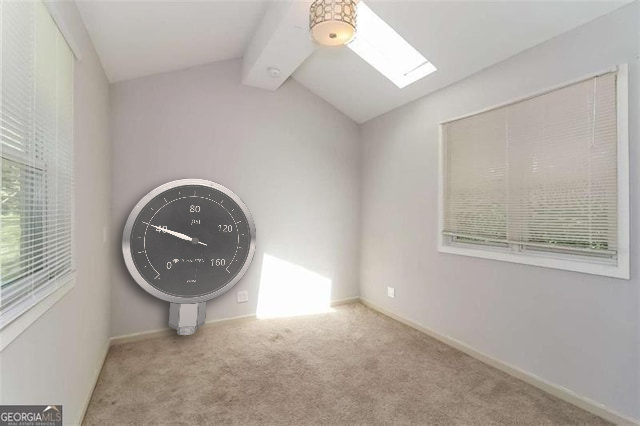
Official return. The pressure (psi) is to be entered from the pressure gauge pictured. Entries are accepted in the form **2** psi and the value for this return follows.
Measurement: **40** psi
